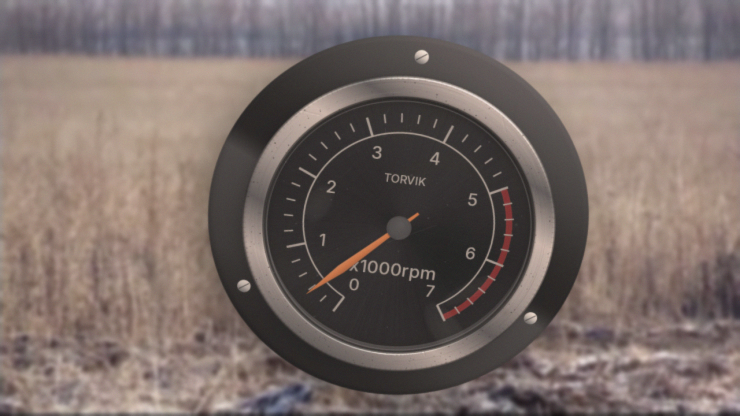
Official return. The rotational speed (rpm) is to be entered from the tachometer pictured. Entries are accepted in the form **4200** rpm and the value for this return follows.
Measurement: **400** rpm
